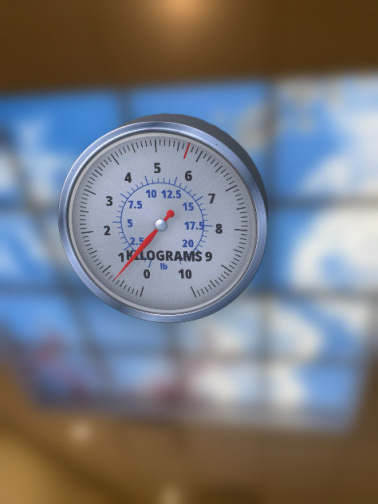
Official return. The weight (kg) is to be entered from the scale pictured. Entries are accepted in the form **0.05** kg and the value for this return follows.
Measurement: **0.7** kg
